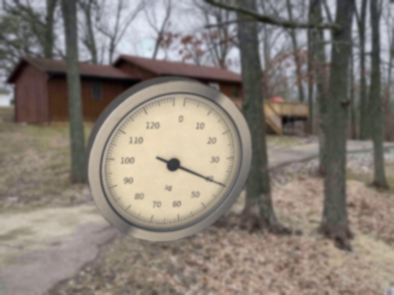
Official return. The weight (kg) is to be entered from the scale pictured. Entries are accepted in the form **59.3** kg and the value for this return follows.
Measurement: **40** kg
